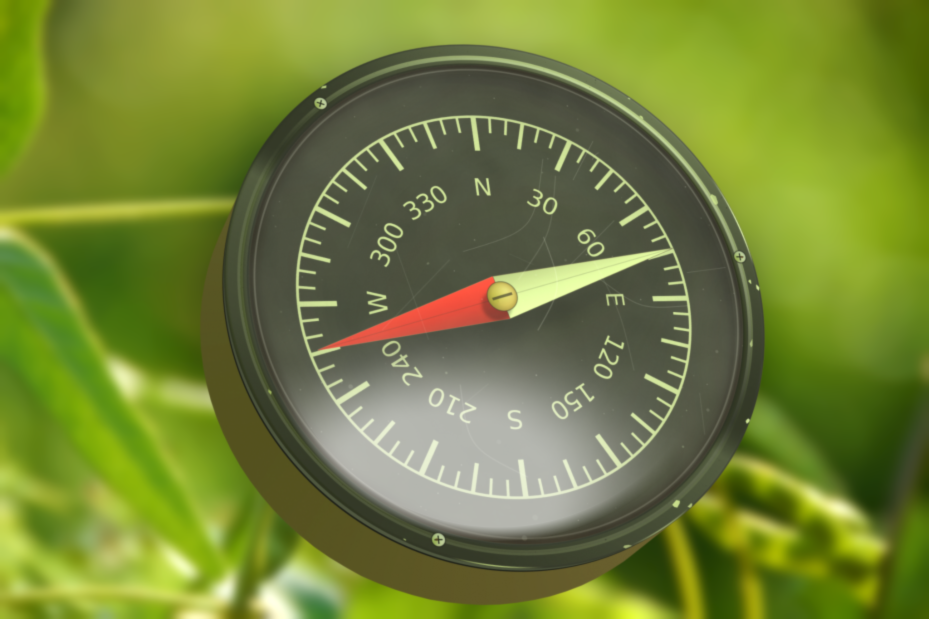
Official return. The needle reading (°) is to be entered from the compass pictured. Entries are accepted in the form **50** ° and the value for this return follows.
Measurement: **255** °
